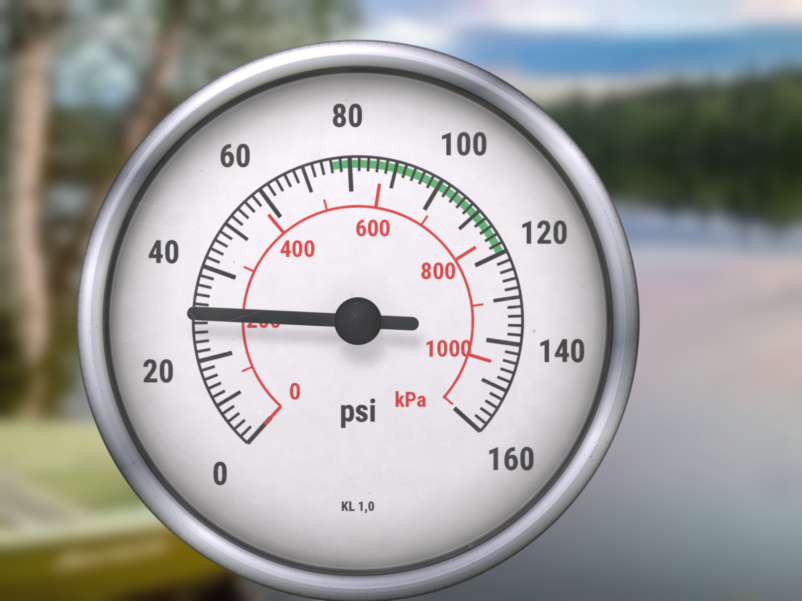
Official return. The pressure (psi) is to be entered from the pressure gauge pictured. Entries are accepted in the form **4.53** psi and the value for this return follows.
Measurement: **30** psi
